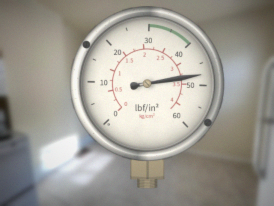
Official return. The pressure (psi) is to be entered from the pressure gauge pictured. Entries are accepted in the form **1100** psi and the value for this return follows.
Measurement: **47.5** psi
